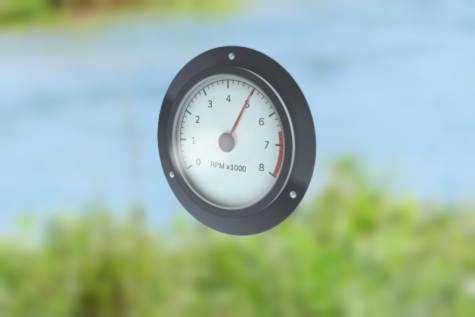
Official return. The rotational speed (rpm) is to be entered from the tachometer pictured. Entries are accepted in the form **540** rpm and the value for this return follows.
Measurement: **5000** rpm
